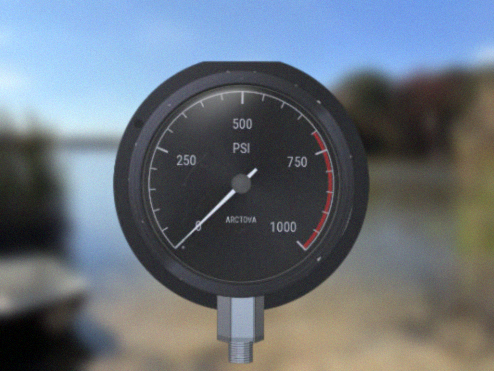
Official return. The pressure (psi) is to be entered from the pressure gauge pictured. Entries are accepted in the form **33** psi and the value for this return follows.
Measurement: **0** psi
